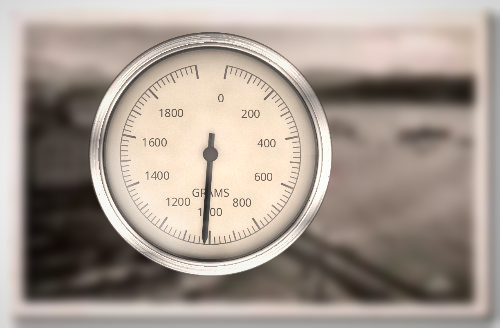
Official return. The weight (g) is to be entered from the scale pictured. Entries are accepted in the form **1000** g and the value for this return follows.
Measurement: **1020** g
